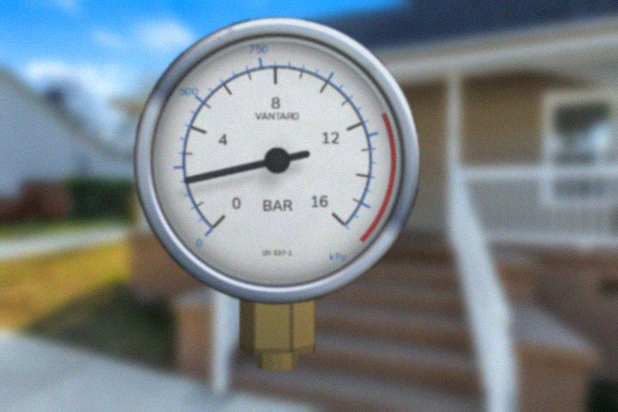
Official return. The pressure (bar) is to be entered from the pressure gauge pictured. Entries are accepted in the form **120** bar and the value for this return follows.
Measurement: **2** bar
